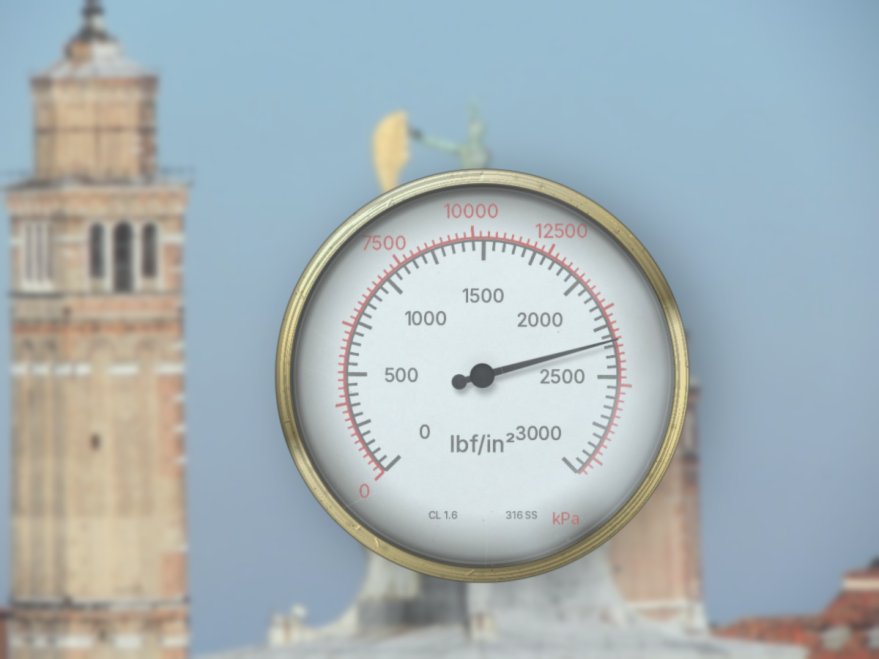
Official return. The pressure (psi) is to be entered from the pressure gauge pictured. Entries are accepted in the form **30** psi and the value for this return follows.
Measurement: **2325** psi
